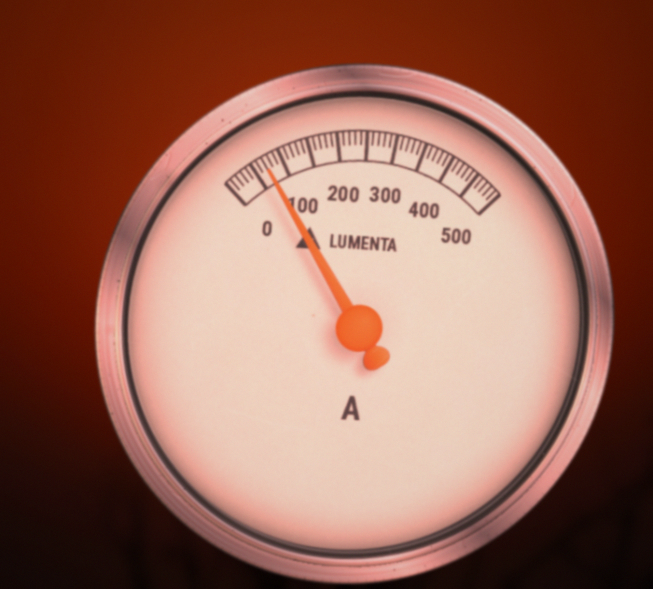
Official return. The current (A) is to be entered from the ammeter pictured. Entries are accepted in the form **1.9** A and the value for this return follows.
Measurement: **70** A
